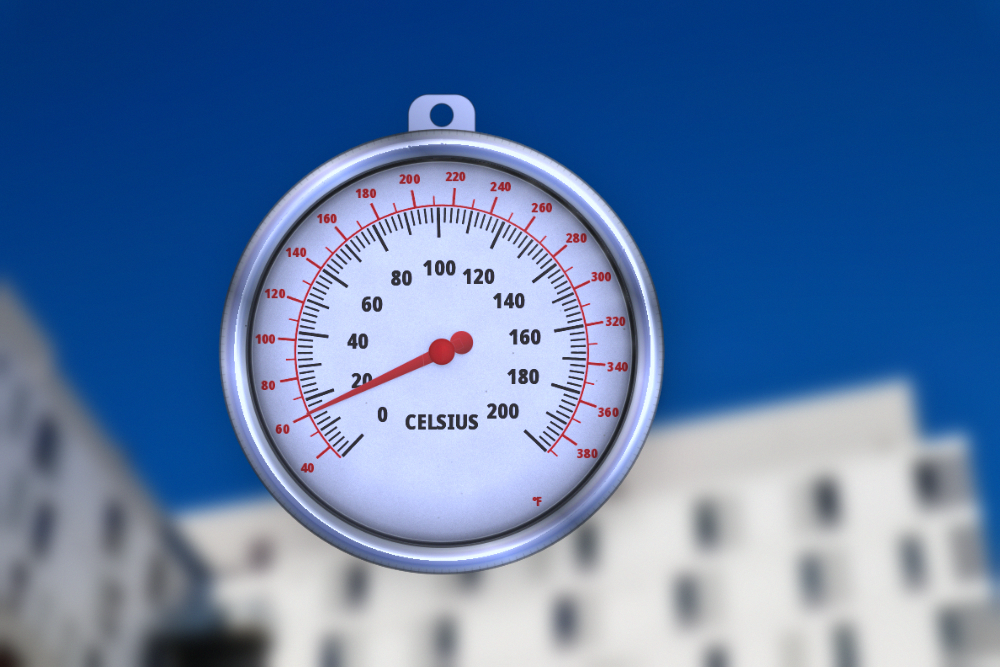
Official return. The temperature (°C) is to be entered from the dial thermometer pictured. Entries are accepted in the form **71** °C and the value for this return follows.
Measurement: **16** °C
